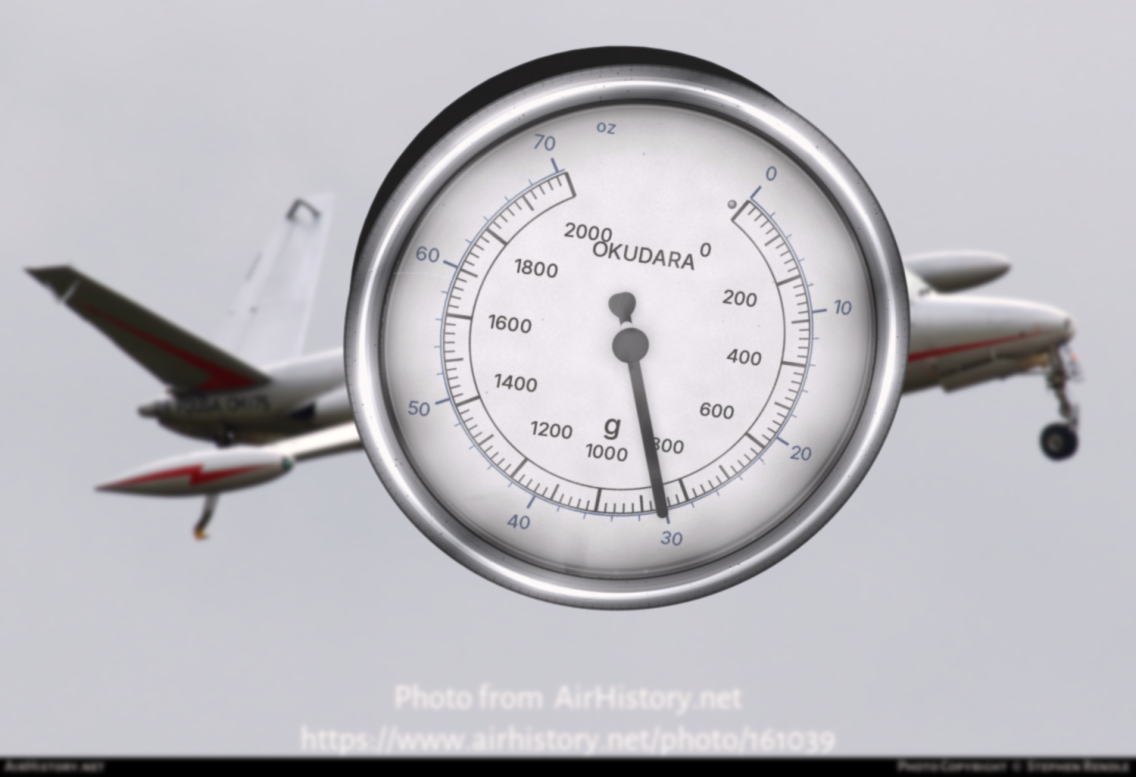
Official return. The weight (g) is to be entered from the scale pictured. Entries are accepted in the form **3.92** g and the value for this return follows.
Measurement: **860** g
